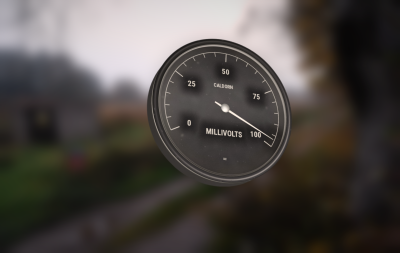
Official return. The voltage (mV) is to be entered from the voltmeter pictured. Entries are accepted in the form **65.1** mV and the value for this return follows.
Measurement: **97.5** mV
